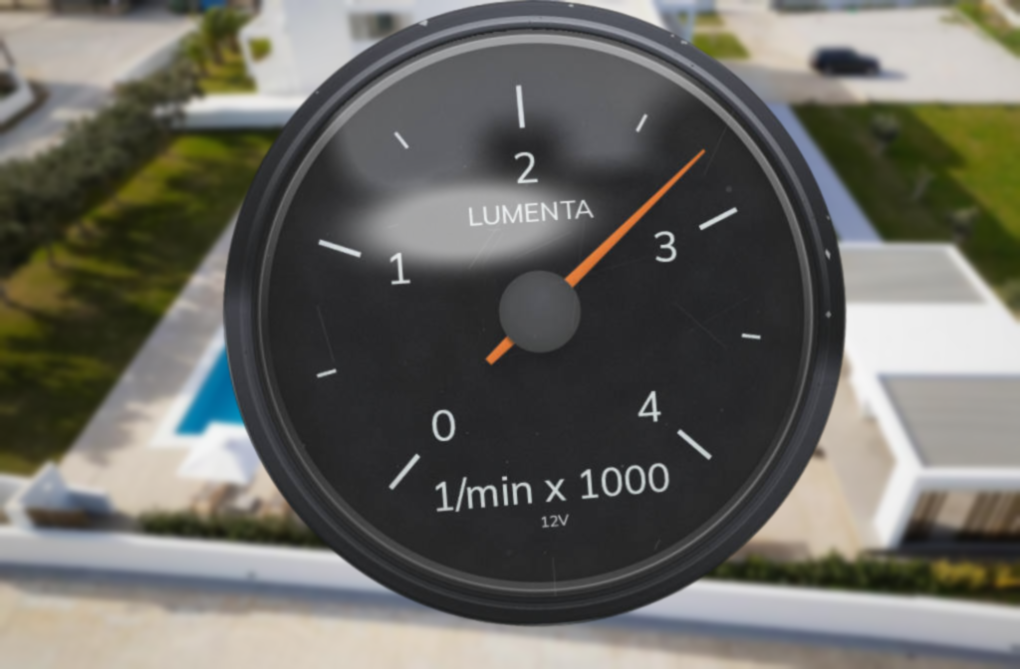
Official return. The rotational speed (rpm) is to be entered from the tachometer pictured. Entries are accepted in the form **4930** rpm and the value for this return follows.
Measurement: **2750** rpm
